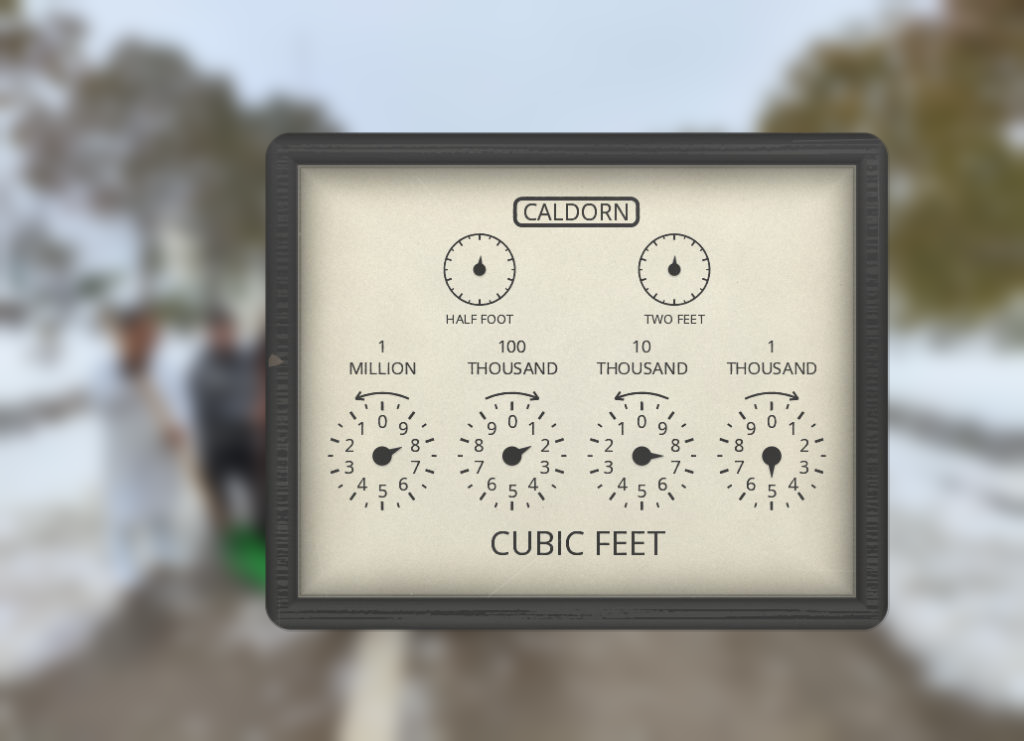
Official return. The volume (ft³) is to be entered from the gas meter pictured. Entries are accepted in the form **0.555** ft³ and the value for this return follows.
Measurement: **817500** ft³
